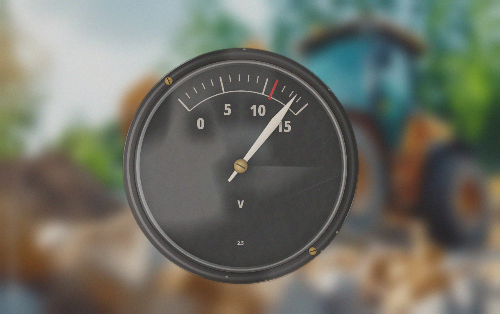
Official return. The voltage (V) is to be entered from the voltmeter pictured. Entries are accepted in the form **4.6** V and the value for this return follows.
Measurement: **13.5** V
